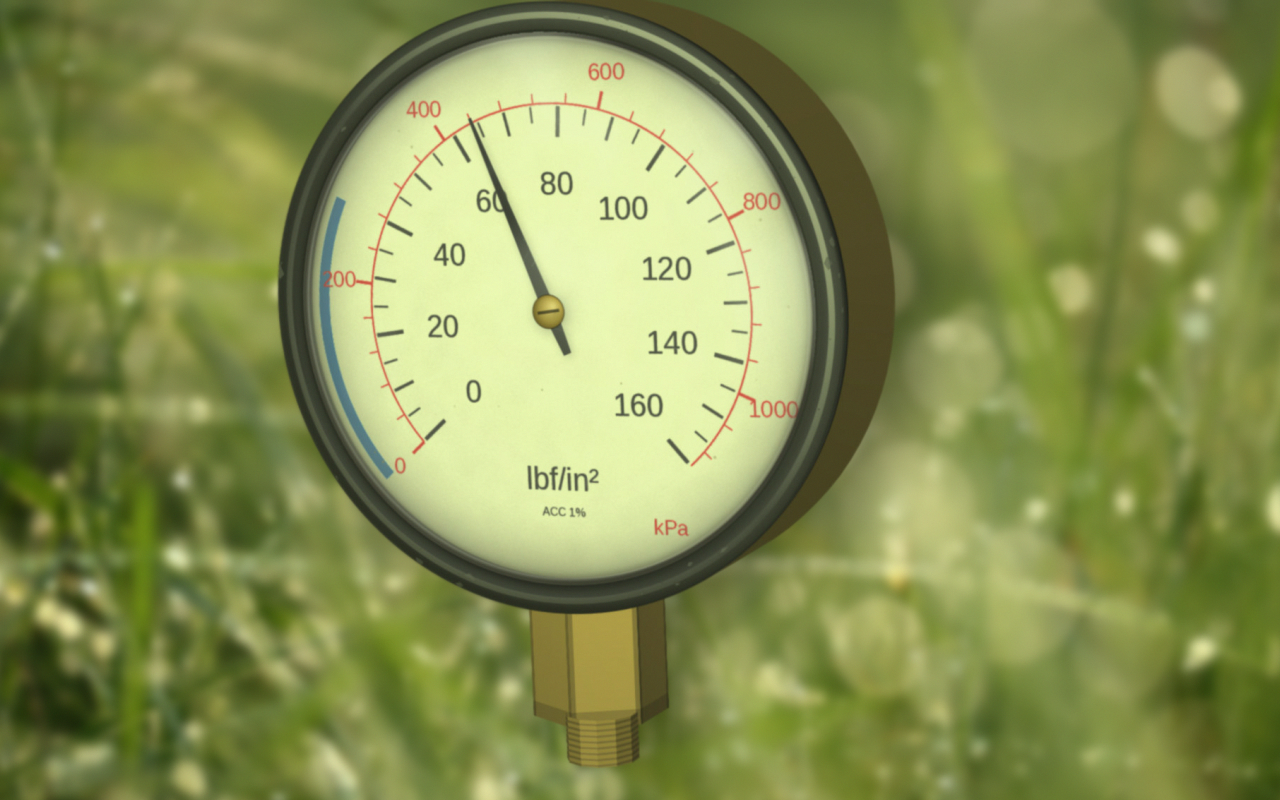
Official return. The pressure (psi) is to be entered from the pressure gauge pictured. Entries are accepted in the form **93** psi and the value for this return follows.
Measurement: **65** psi
